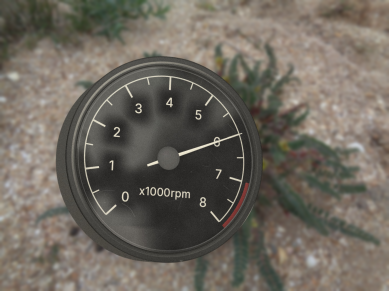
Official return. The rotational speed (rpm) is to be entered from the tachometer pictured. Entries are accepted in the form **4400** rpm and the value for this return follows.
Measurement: **6000** rpm
